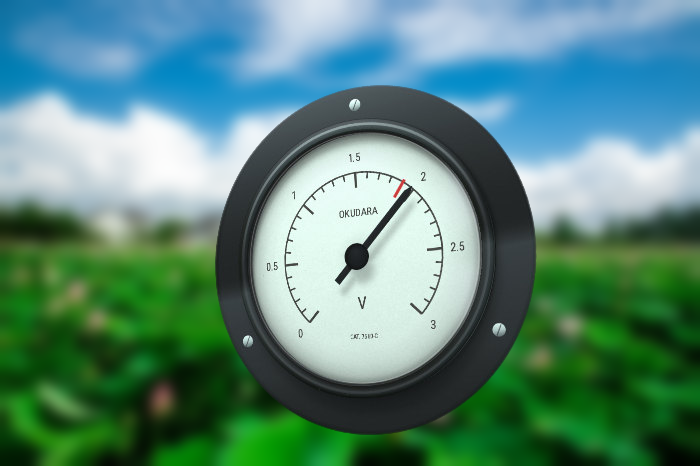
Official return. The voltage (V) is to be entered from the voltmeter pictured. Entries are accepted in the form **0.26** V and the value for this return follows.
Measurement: **2** V
